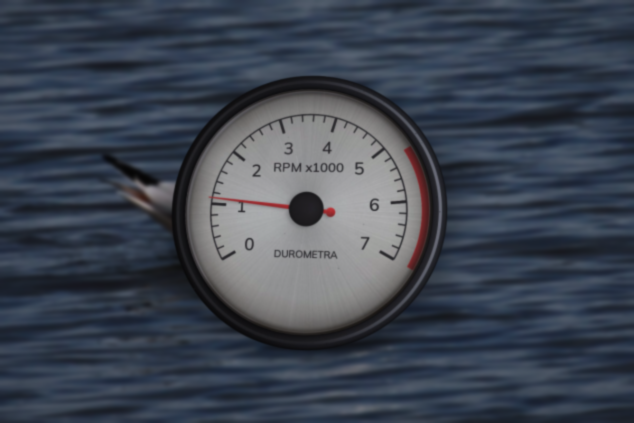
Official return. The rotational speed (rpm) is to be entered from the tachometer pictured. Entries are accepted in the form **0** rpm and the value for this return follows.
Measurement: **1100** rpm
